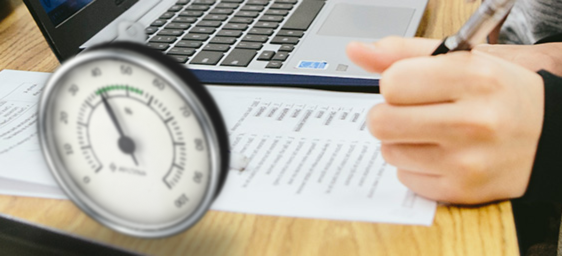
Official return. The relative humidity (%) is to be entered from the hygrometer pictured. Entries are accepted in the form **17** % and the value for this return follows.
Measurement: **40** %
